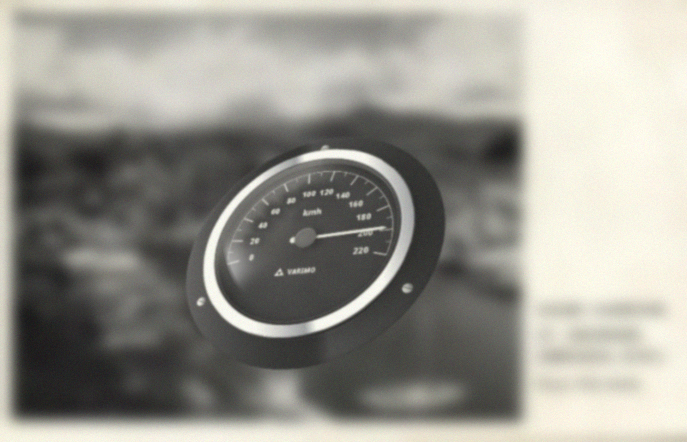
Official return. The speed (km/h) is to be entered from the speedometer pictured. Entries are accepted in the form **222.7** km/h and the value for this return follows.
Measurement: **200** km/h
